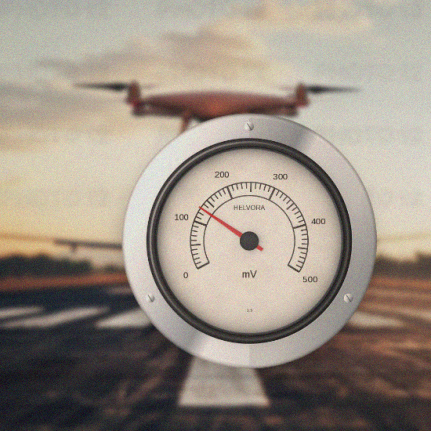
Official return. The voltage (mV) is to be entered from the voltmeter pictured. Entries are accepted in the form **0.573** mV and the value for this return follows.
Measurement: **130** mV
